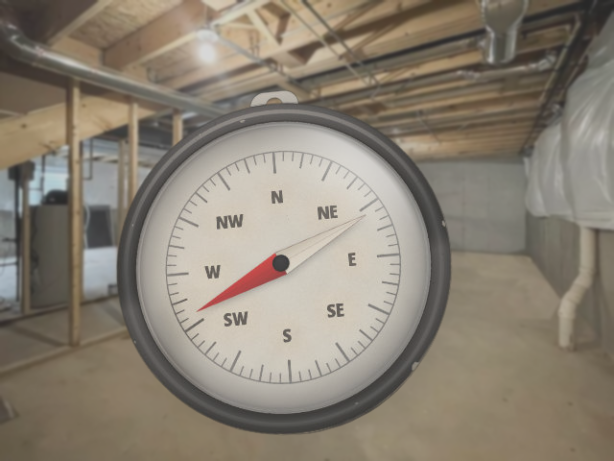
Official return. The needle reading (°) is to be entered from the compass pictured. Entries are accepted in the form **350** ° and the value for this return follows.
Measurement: **245** °
